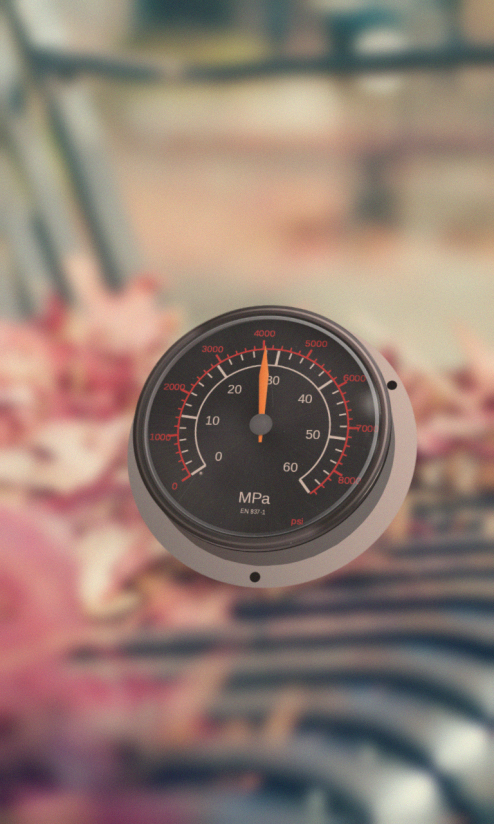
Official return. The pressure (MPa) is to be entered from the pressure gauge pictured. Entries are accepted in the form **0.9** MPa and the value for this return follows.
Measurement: **28** MPa
